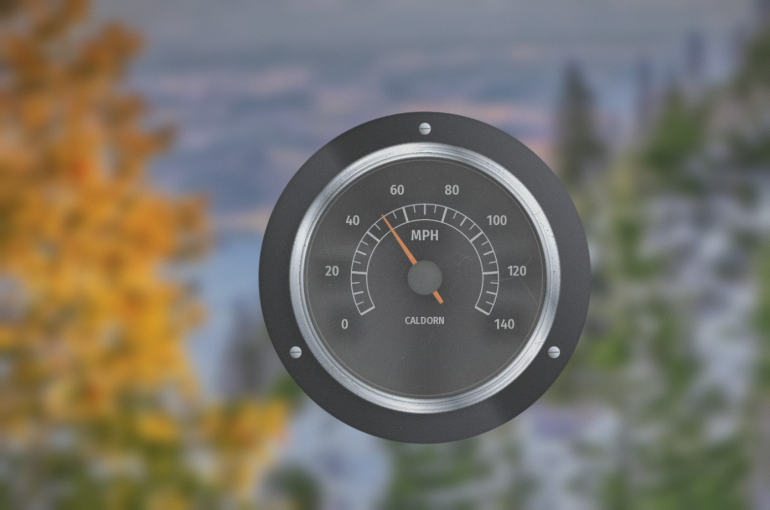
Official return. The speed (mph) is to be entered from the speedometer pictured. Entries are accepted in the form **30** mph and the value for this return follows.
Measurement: **50** mph
